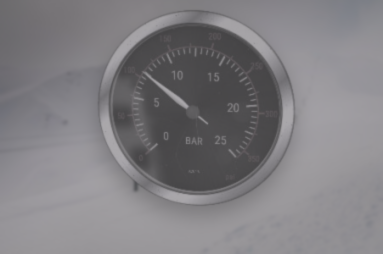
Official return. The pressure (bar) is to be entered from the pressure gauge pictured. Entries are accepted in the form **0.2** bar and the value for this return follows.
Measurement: **7.5** bar
